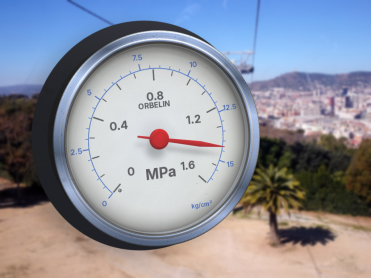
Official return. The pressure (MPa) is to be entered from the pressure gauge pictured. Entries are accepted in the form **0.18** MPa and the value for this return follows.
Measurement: **1.4** MPa
